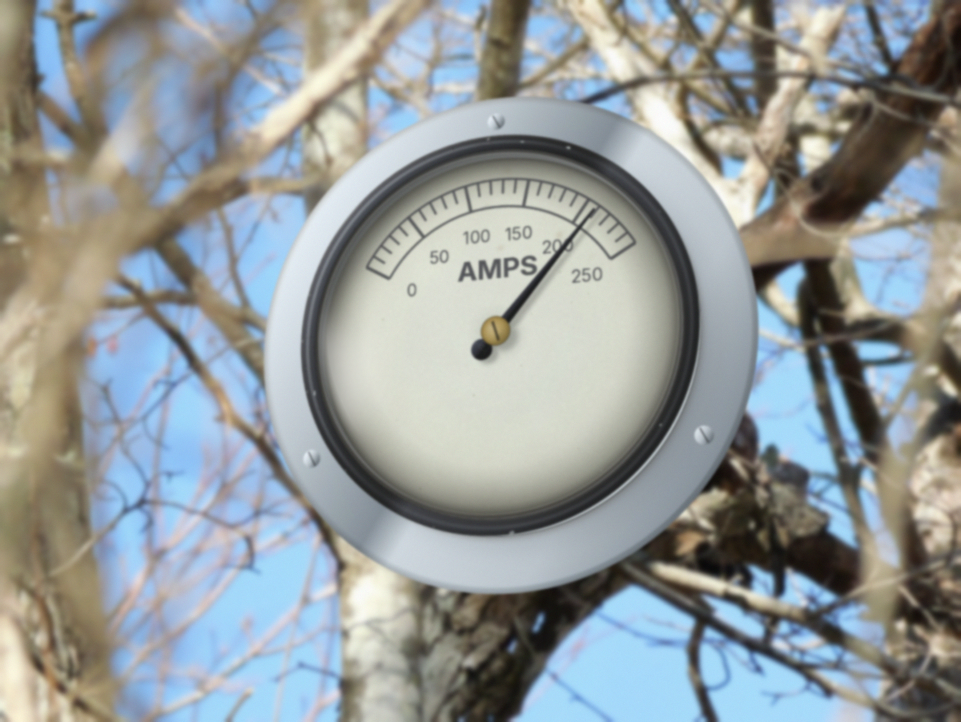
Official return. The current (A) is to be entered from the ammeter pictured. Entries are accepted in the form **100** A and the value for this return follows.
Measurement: **210** A
